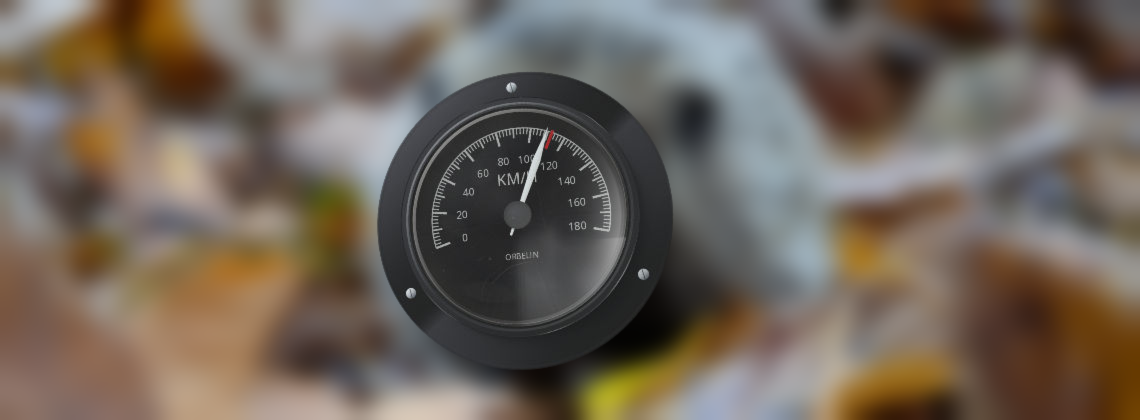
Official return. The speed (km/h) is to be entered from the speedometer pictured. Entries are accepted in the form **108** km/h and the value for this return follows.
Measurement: **110** km/h
